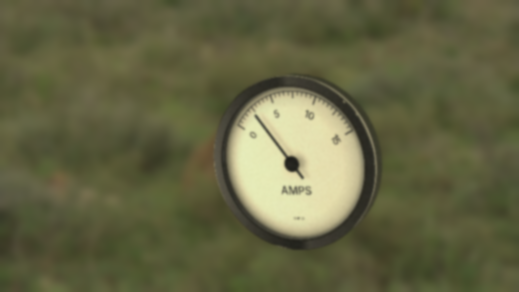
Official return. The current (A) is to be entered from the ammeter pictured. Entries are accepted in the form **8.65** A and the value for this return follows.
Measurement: **2.5** A
